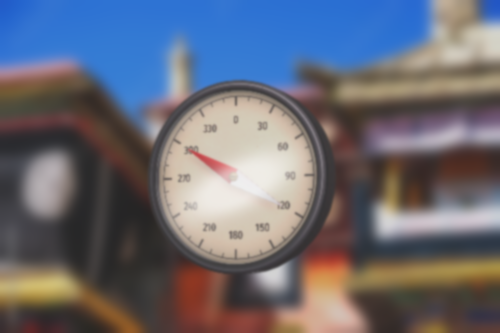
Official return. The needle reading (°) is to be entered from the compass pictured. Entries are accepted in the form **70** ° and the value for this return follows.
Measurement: **300** °
